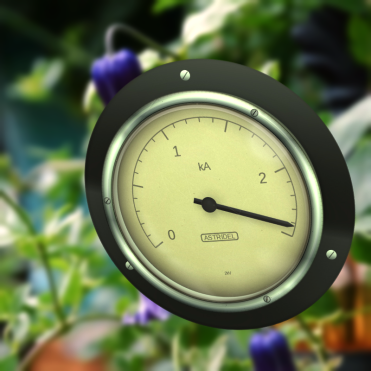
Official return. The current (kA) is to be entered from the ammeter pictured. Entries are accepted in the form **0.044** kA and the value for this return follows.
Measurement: **2.4** kA
